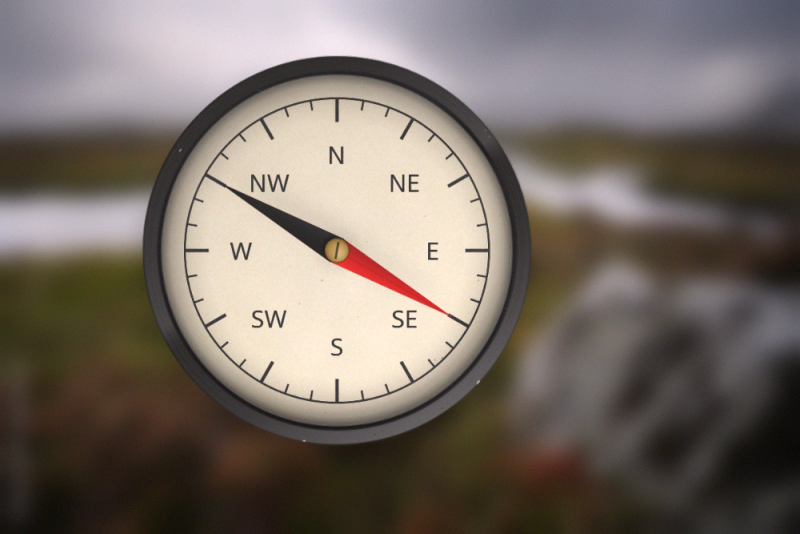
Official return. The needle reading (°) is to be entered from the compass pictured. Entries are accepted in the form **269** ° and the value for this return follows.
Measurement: **120** °
